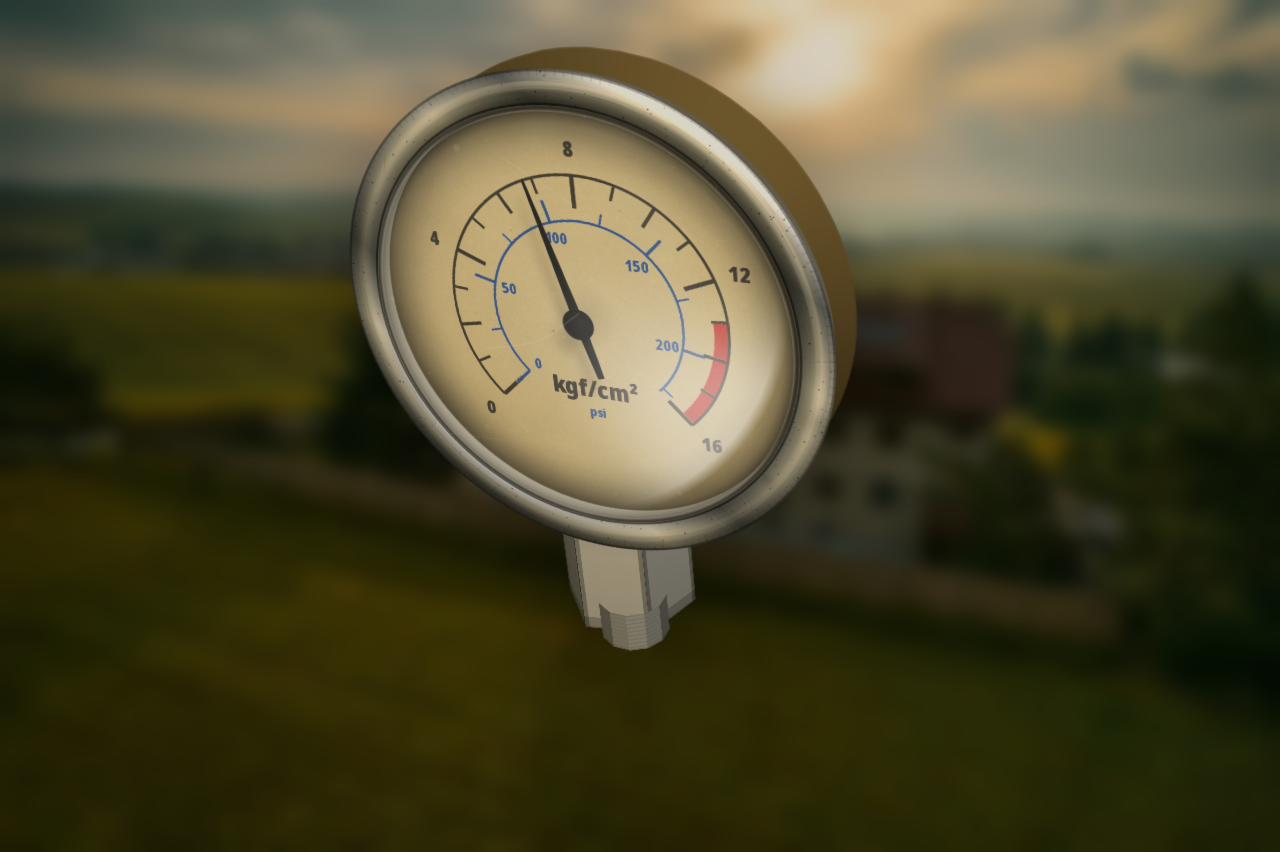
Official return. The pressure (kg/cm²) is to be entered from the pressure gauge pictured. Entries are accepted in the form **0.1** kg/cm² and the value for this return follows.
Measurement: **7** kg/cm²
